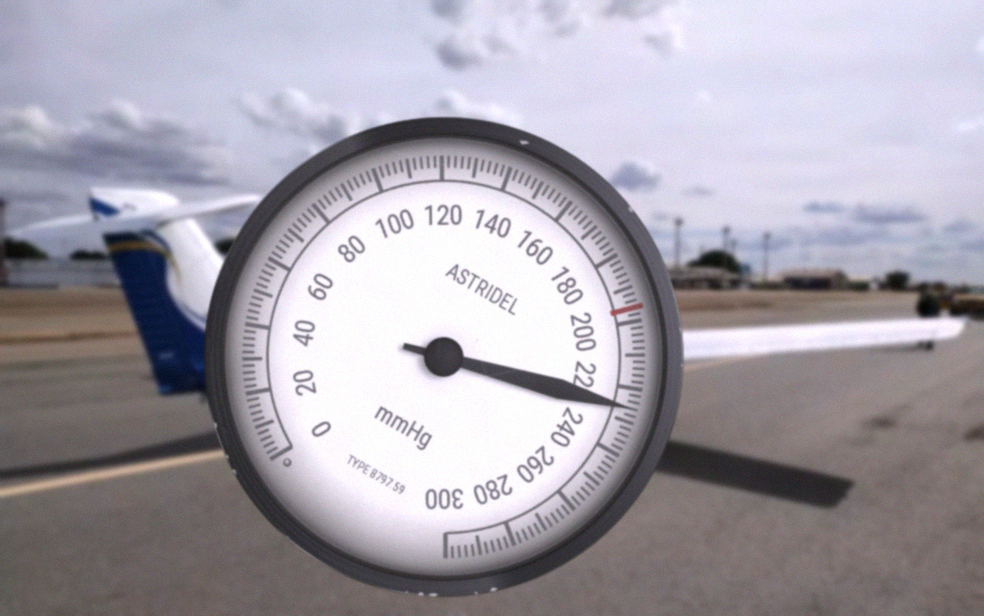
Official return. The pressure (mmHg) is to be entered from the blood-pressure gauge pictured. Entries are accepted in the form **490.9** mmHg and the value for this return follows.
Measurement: **226** mmHg
